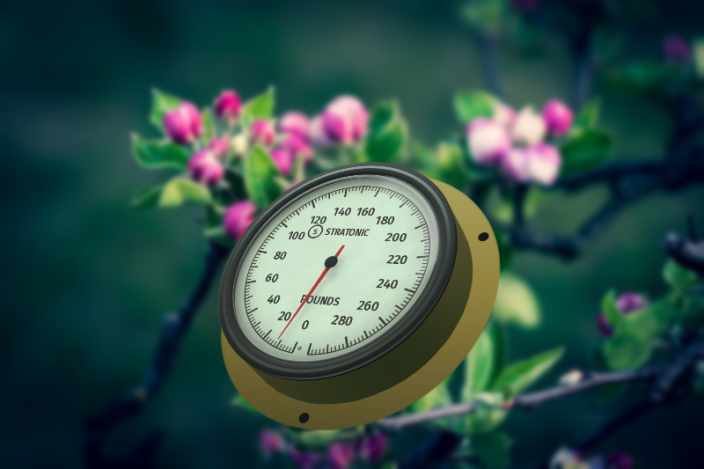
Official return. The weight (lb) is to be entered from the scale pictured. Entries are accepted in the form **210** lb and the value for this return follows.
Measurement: **10** lb
